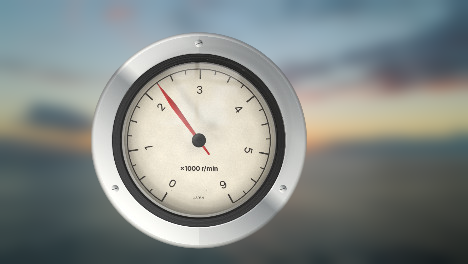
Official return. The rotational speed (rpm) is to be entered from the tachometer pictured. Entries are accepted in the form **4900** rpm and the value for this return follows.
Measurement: **2250** rpm
